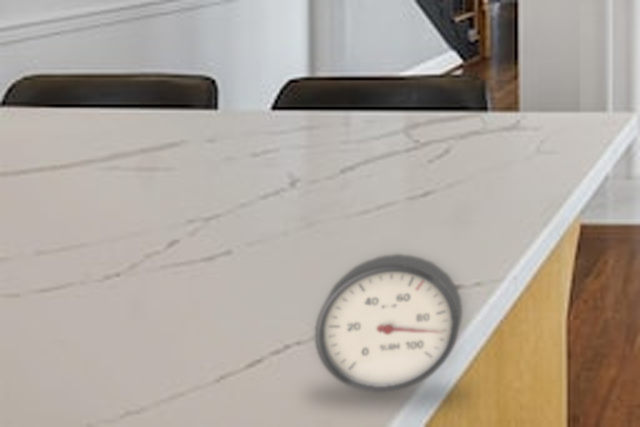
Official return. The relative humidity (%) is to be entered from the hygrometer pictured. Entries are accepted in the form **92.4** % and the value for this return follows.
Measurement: **88** %
